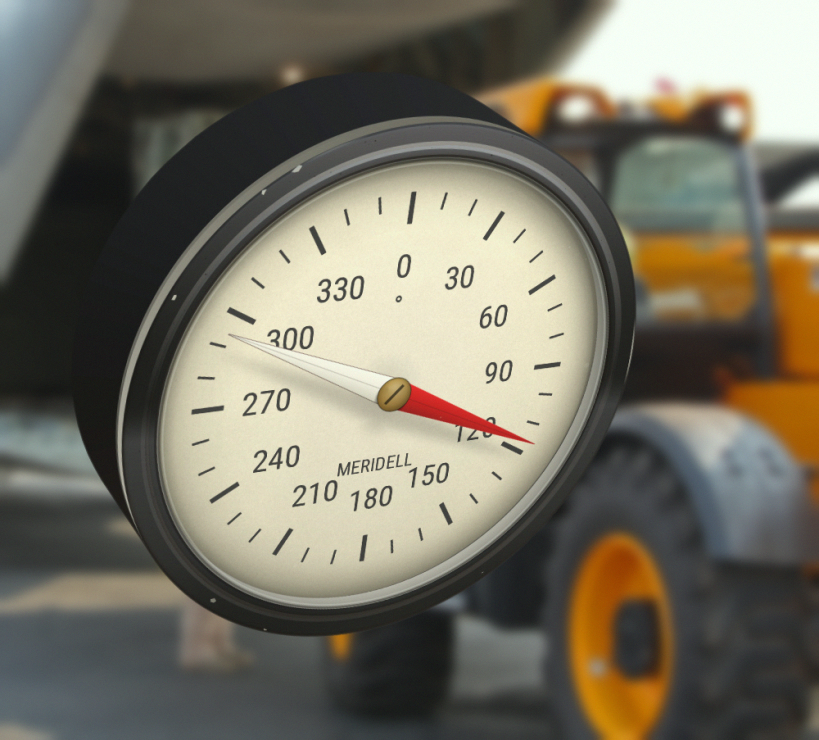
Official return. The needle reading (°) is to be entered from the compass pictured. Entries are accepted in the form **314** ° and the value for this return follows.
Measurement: **115** °
